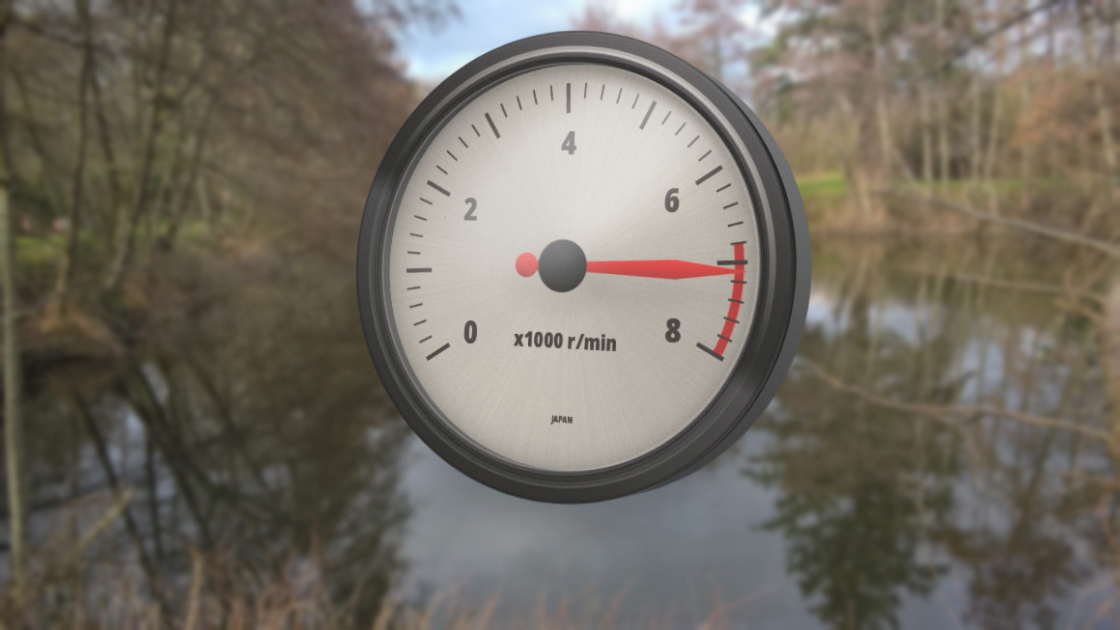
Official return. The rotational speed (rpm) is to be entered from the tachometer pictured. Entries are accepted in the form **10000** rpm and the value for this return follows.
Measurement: **7100** rpm
